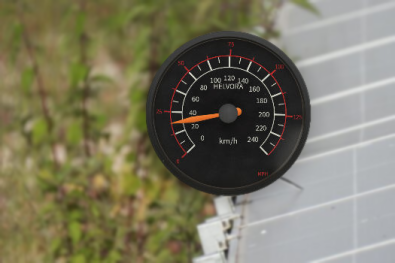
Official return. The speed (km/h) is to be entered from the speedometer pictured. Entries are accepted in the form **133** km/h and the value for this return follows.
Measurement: **30** km/h
